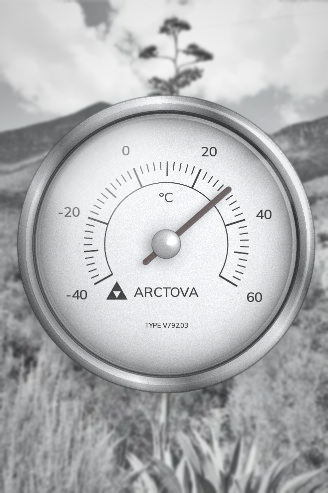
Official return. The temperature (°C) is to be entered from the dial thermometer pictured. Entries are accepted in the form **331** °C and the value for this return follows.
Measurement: **30** °C
